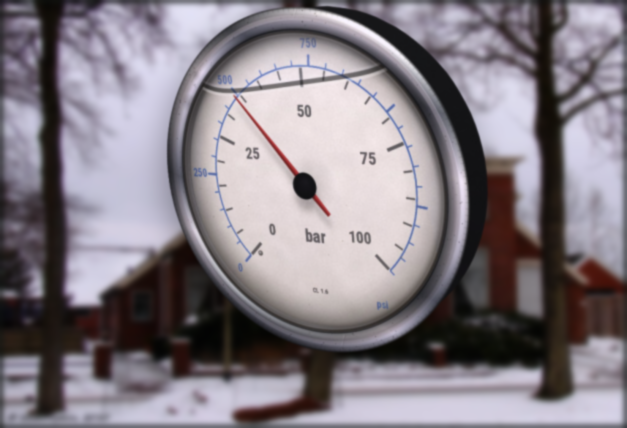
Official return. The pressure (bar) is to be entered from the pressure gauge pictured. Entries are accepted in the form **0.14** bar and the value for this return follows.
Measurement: **35** bar
